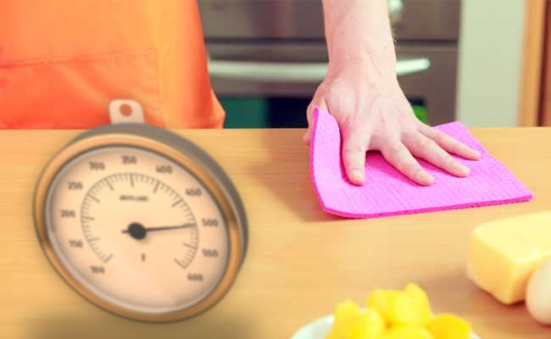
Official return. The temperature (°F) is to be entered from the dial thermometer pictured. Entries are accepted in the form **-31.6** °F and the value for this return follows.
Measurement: **500** °F
